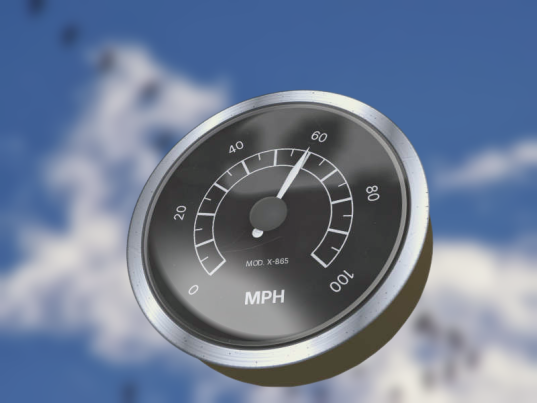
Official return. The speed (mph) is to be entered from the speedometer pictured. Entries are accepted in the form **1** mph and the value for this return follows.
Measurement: **60** mph
